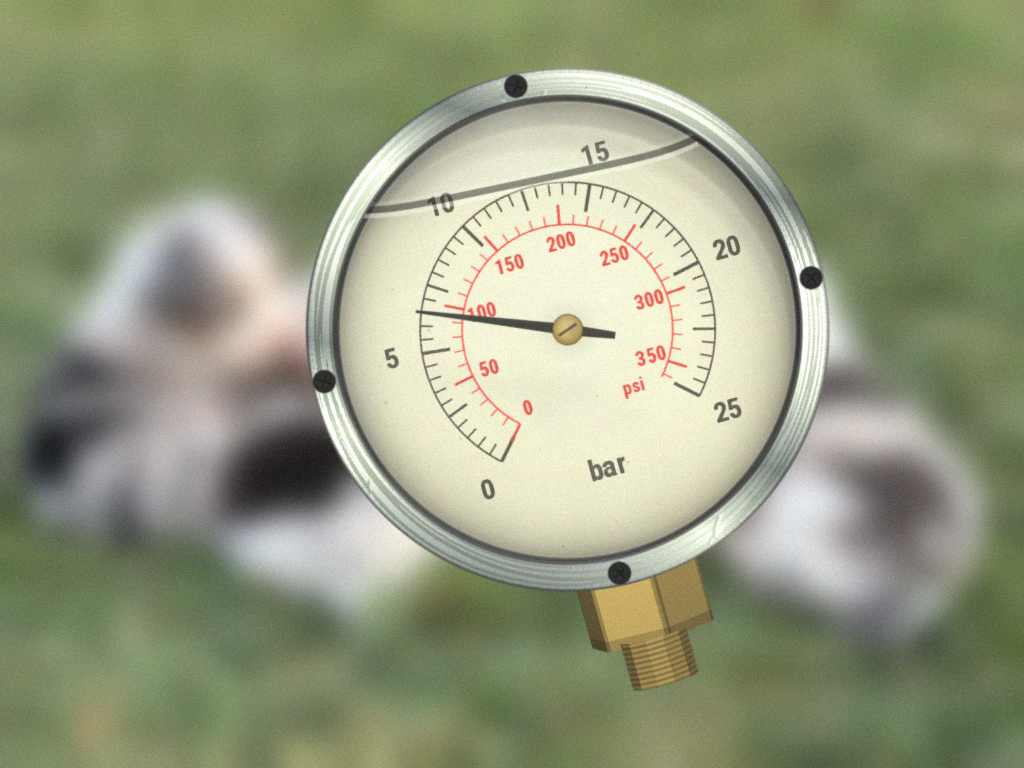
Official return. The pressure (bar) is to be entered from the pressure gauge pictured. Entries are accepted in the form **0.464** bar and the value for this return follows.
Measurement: **6.5** bar
